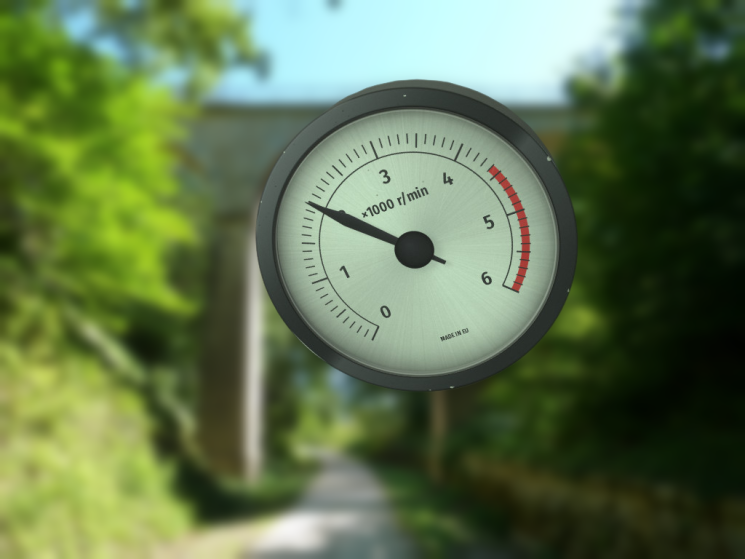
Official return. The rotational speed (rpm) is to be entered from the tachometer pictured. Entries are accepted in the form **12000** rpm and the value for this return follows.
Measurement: **2000** rpm
